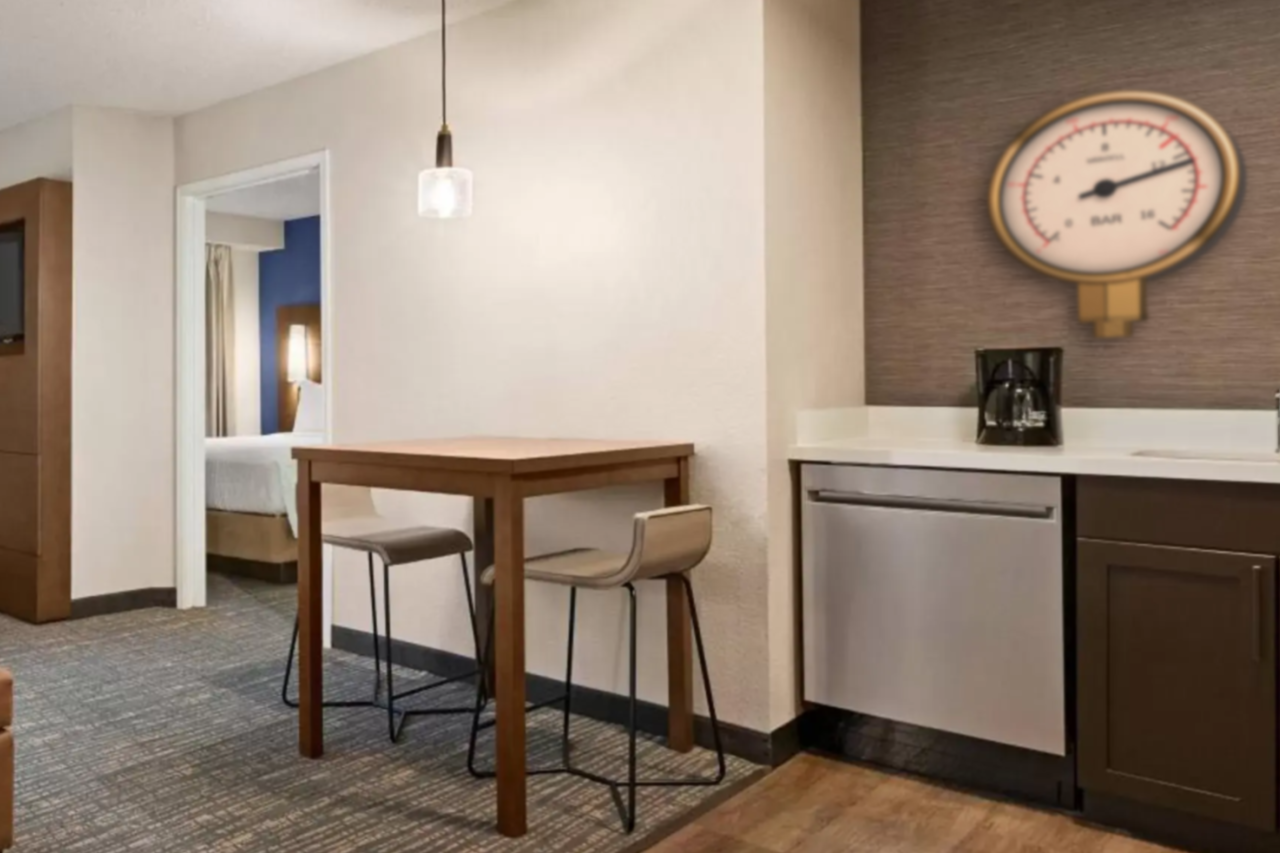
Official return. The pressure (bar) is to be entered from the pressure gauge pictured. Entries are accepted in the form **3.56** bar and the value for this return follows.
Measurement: **12.5** bar
